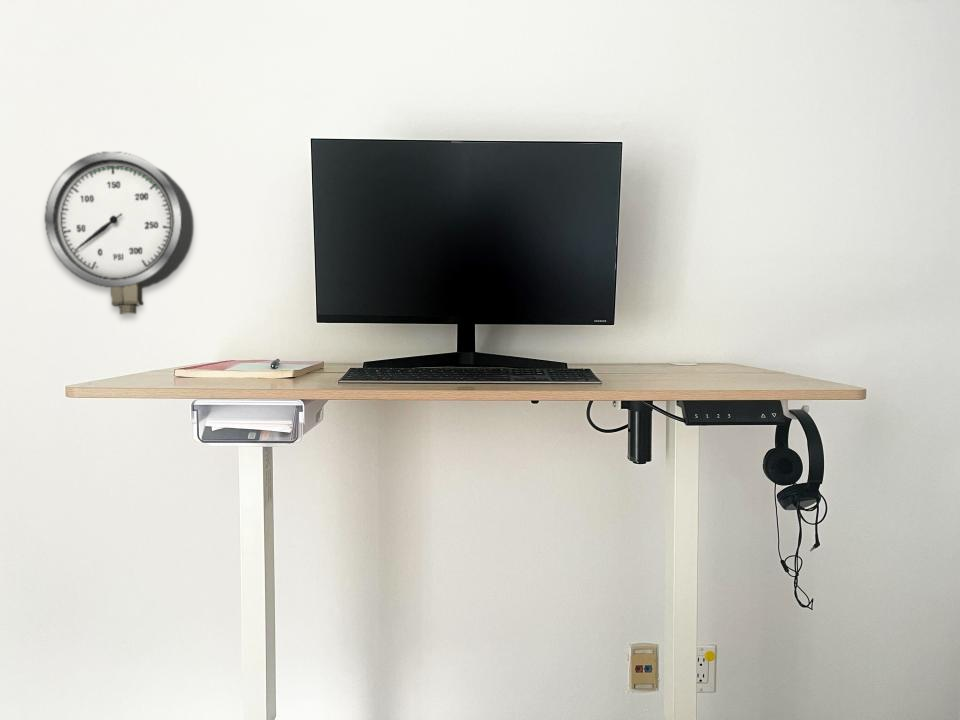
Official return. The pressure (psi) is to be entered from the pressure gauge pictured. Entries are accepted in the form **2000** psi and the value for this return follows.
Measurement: **25** psi
